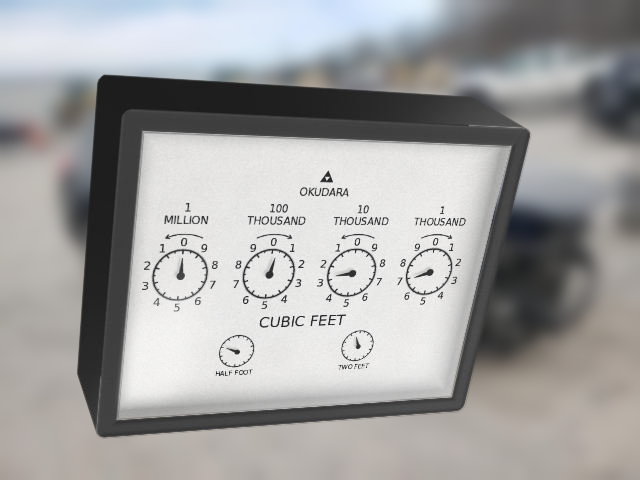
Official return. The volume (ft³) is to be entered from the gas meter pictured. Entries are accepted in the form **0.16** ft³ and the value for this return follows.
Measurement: **2700** ft³
